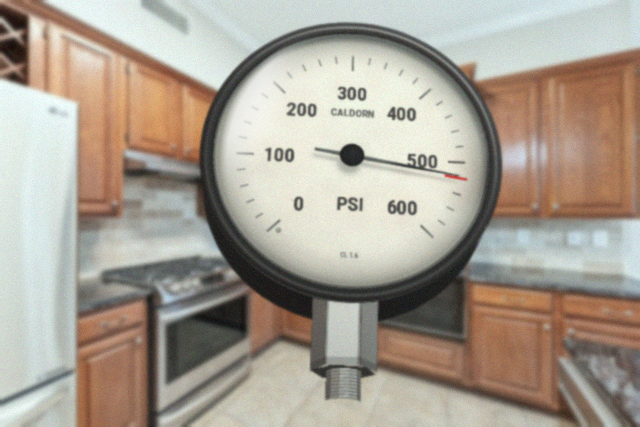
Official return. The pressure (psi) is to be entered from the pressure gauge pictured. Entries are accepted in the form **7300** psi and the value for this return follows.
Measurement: **520** psi
